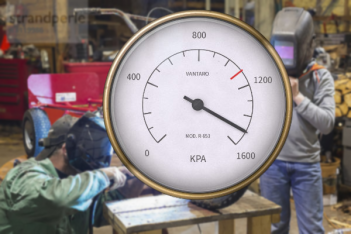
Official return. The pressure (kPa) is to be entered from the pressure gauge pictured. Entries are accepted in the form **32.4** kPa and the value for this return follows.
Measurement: **1500** kPa
